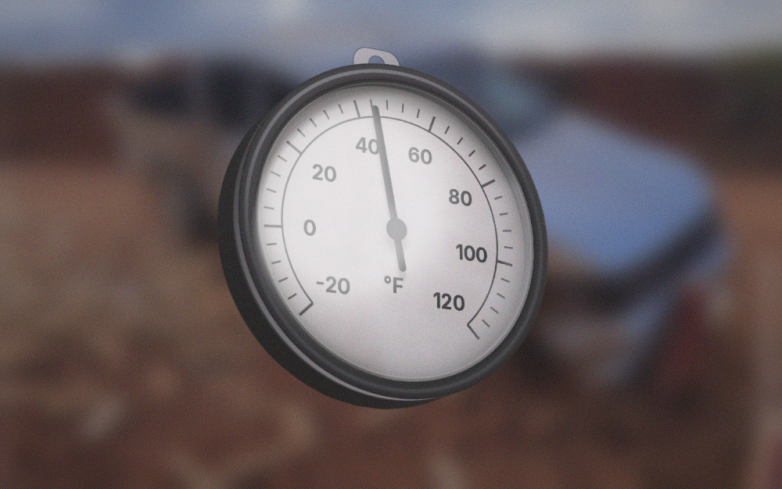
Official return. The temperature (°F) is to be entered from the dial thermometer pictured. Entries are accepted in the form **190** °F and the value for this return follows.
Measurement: **44** °F
